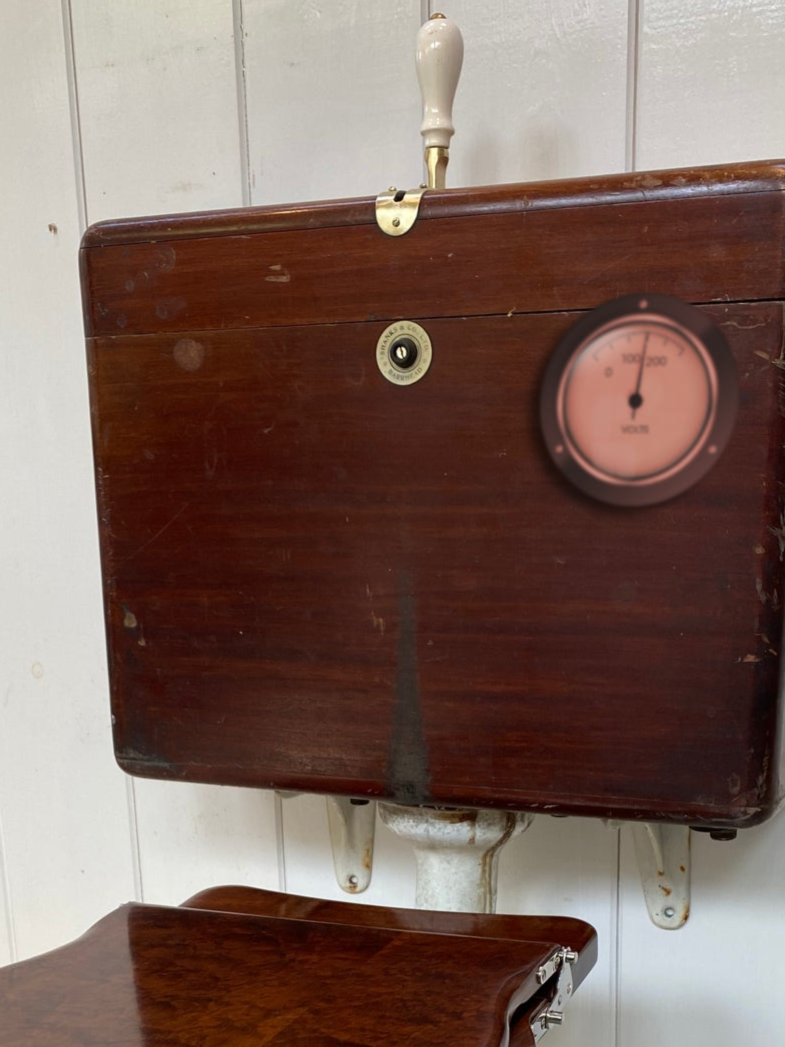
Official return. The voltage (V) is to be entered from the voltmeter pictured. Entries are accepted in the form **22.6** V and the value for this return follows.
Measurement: **150** V
